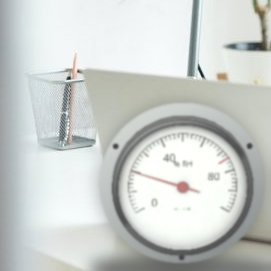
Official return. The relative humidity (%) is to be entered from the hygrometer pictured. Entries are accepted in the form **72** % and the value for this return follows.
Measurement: **20** %
